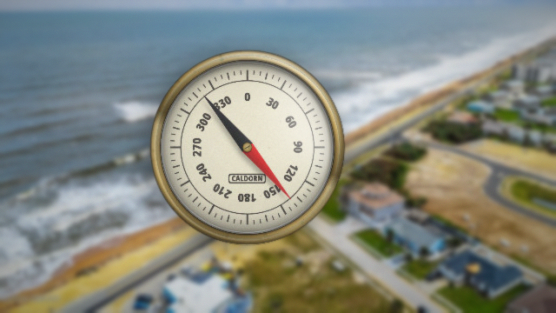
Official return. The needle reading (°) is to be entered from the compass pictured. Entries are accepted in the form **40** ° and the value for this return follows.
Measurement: **140** °
